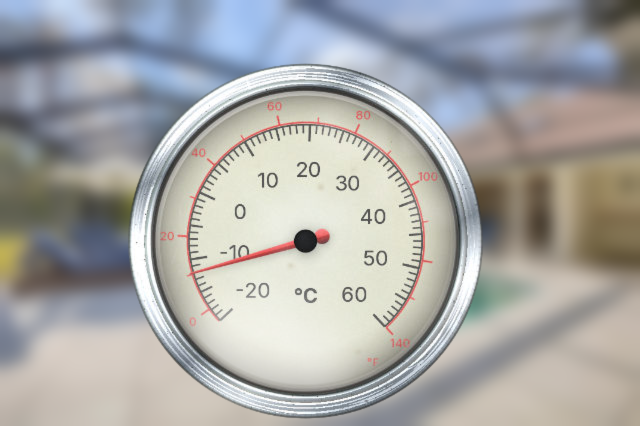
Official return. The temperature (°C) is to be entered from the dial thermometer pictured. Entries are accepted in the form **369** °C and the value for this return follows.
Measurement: **-12** °C
